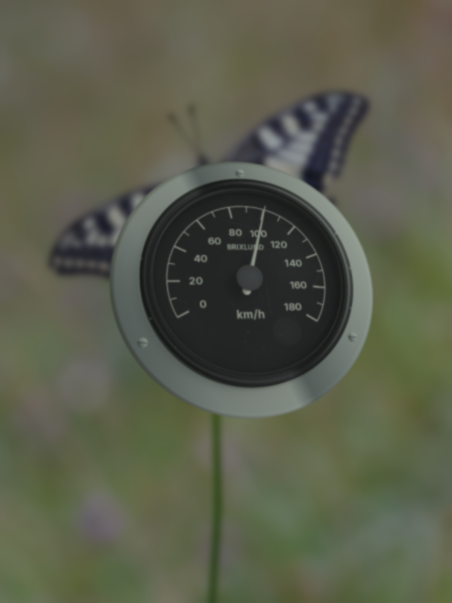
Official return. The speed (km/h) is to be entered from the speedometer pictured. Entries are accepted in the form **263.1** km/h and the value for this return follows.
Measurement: **100** km/h
